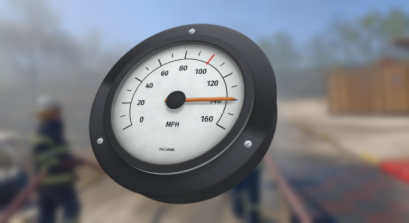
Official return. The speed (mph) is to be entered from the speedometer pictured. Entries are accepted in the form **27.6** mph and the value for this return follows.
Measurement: **140** mph
